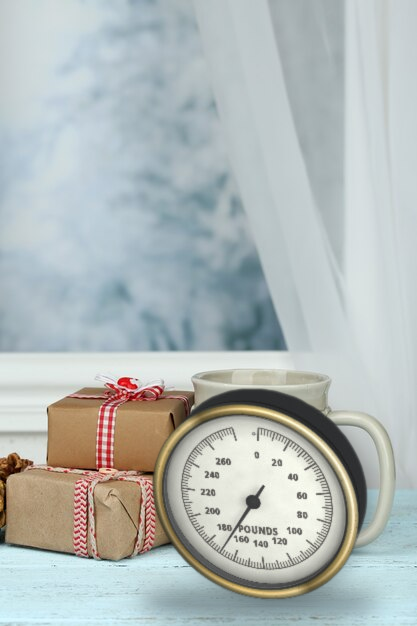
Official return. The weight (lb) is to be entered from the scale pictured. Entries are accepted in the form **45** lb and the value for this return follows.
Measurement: **170** lb
